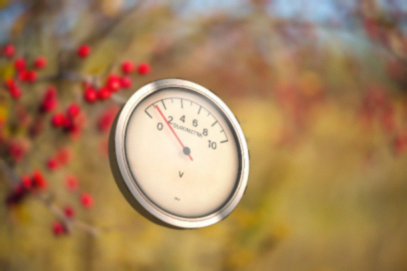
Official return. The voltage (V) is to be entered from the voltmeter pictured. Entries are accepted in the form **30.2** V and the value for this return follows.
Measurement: **1** V
